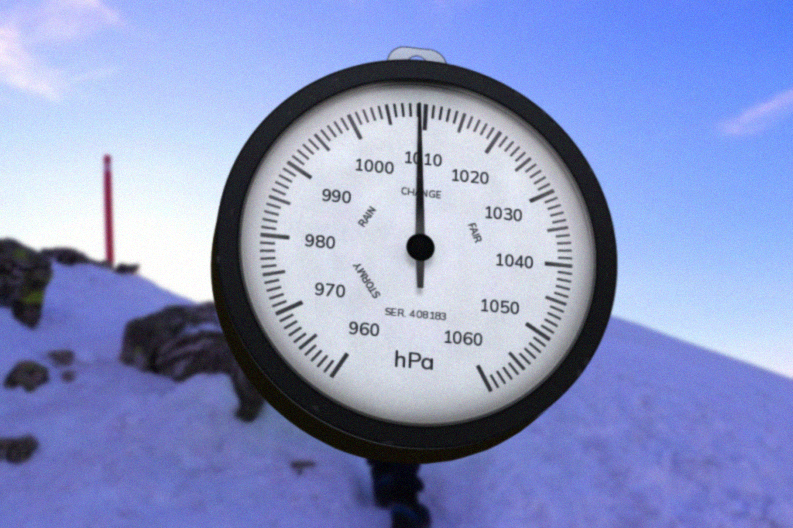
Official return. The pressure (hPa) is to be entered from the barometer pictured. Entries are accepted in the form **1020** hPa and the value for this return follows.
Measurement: **1009** hPa
